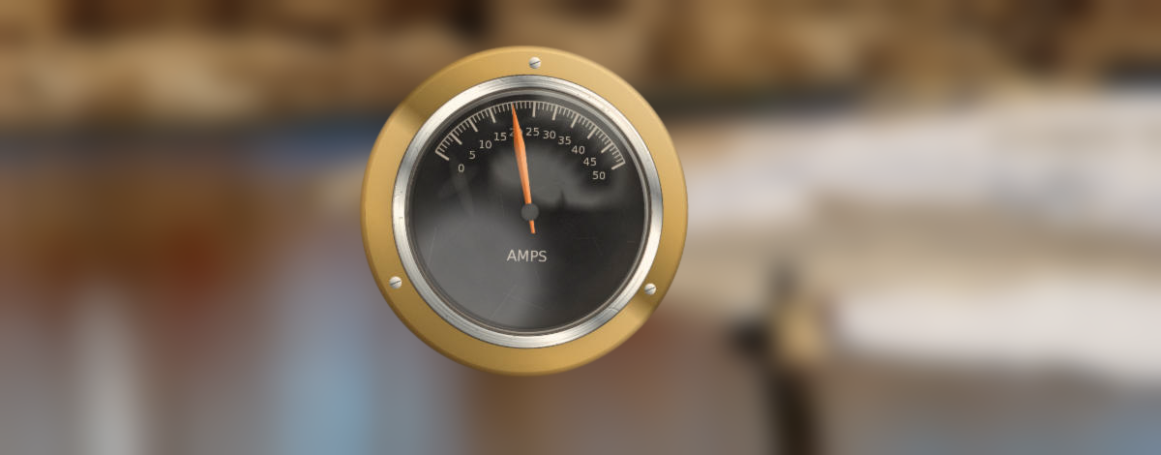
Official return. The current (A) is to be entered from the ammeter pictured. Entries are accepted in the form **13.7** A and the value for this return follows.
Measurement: **20** A
